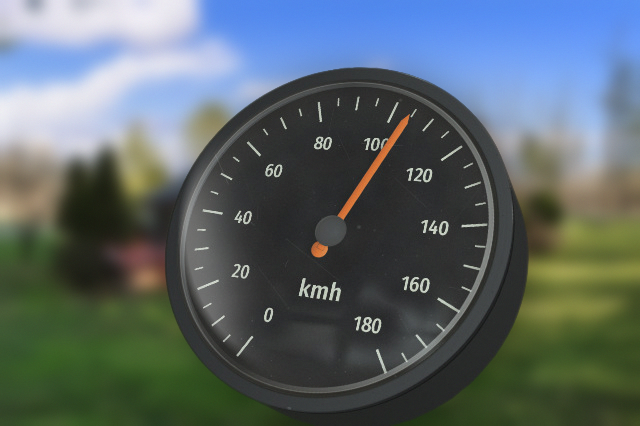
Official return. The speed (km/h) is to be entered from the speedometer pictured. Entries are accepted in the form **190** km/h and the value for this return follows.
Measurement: **105** km/h
